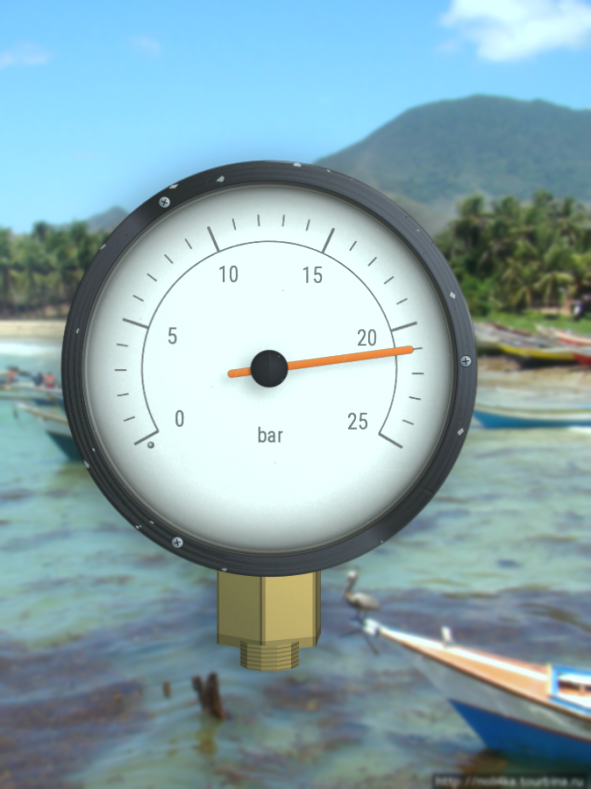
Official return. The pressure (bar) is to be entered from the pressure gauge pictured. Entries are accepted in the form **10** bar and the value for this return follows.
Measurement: **21** bar
